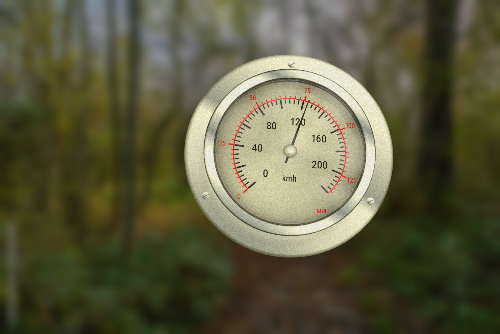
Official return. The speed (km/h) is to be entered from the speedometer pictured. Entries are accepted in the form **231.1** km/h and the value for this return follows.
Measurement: **124** km/h
